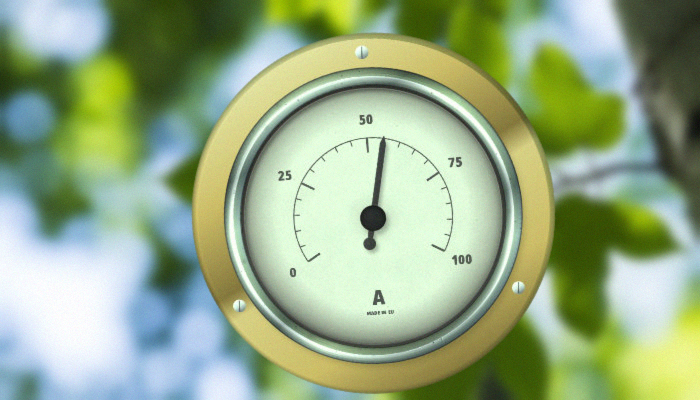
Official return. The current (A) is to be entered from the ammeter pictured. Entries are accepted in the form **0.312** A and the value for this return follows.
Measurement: **55** A
